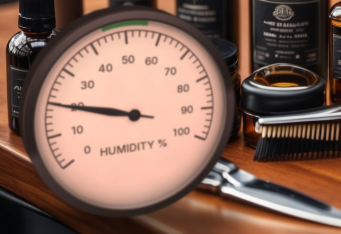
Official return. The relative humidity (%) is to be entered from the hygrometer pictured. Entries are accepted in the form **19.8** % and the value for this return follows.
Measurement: **20** %
